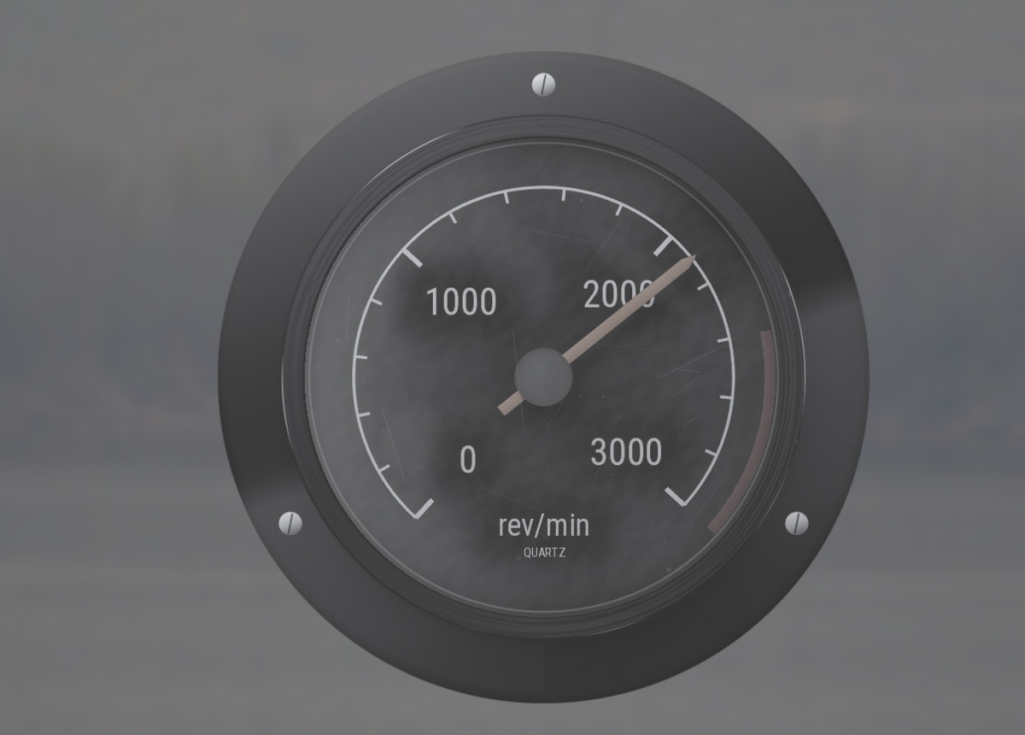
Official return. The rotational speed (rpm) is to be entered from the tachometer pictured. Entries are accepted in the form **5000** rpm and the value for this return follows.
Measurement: **2100** rpm
